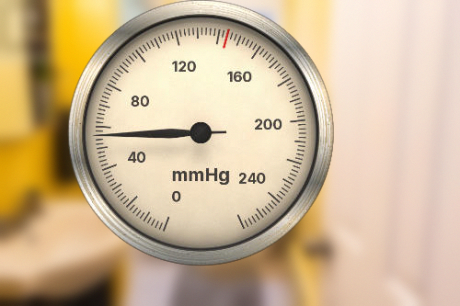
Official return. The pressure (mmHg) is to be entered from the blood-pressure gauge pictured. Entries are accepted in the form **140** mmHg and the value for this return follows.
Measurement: **56** mmHg
